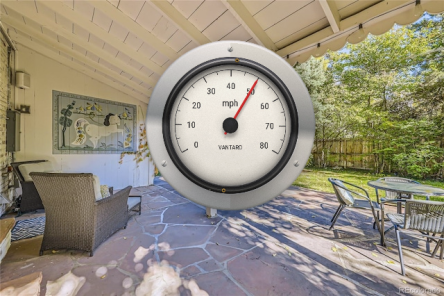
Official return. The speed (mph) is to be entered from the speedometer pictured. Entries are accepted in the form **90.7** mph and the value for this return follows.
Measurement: **50** mph
